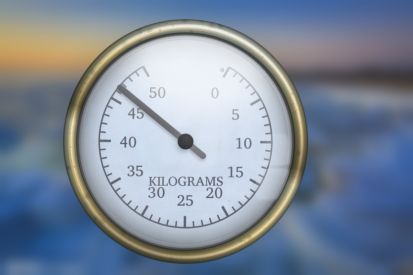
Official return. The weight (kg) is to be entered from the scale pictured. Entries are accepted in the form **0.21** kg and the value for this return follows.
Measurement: **46.5** kg
